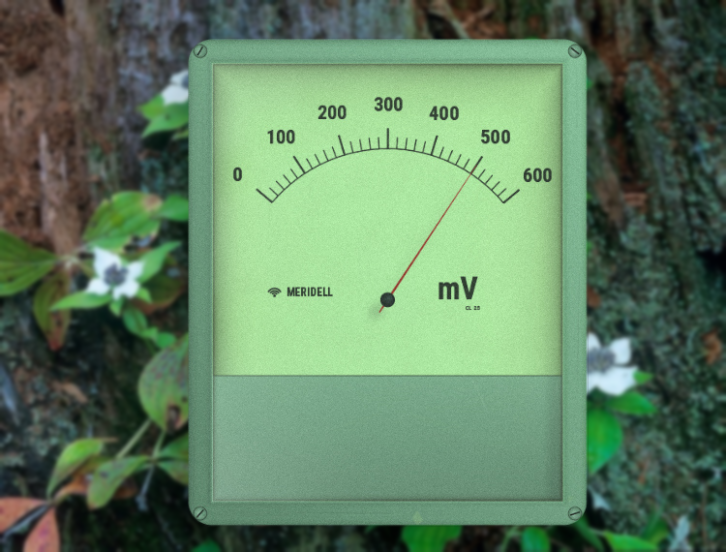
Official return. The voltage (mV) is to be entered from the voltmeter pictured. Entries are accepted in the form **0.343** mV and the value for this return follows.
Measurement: **500** mV
